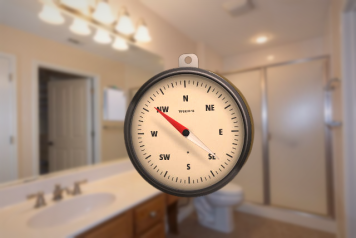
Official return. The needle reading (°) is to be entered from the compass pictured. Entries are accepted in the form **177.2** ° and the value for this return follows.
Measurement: **310** °
